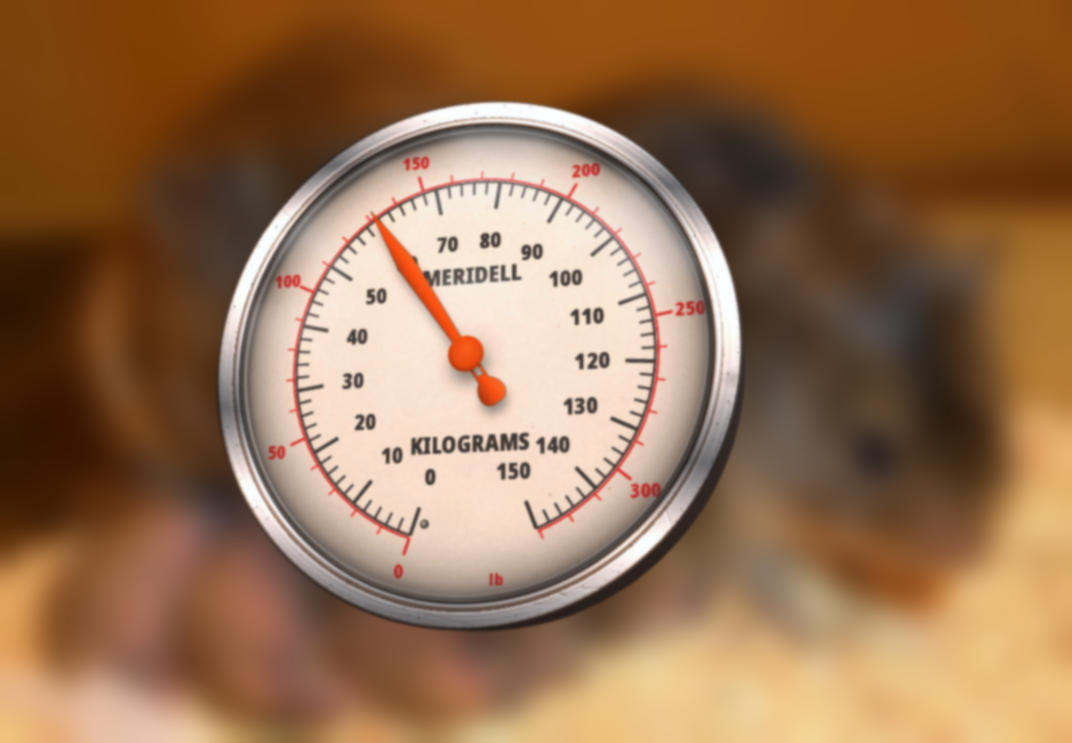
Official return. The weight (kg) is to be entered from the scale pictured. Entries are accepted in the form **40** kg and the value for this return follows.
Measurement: **60** kg
